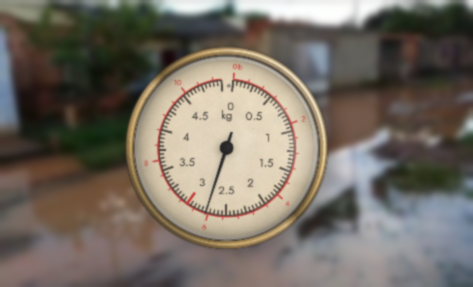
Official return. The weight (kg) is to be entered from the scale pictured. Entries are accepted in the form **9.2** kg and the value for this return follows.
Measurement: **2.75** kg
